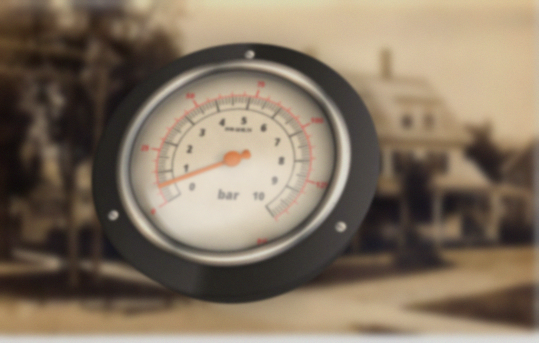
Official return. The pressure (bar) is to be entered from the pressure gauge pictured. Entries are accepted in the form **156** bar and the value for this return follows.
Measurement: **0.5** bar
